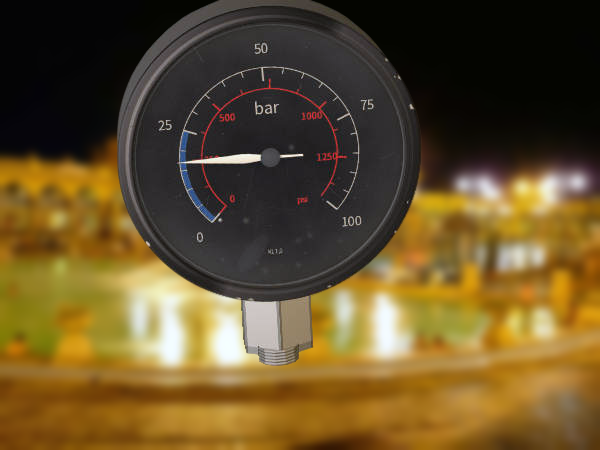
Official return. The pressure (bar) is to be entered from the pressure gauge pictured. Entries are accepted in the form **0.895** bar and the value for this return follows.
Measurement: **17.5** bar
